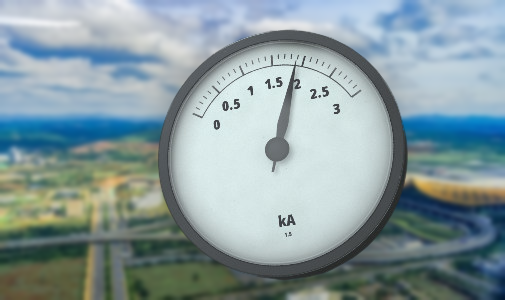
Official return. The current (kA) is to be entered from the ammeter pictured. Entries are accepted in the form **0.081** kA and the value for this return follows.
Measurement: **1.9** kA
